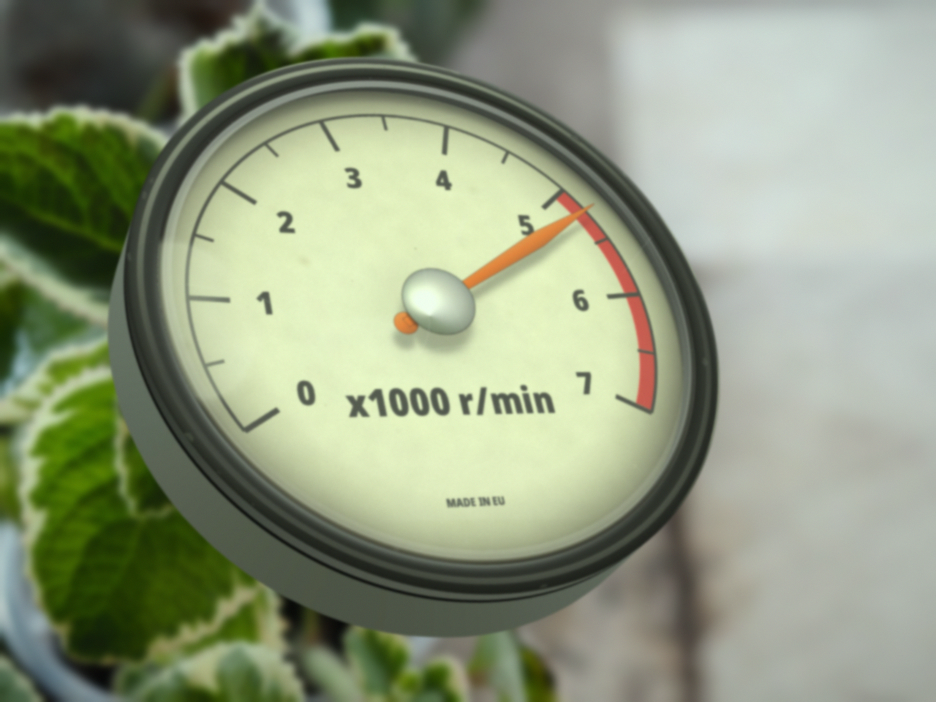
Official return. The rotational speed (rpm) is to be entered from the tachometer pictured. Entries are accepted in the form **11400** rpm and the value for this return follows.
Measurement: **5250** rpm
